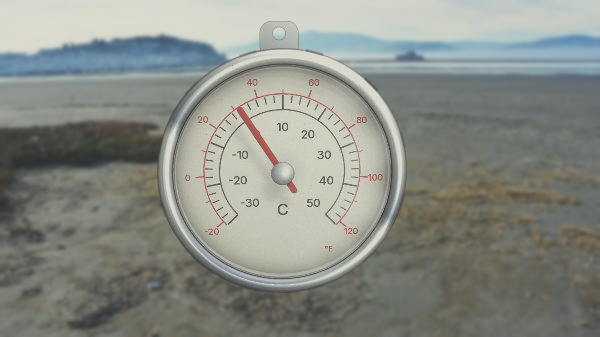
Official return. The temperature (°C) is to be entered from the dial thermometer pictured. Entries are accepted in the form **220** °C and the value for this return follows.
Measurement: **0** °C
